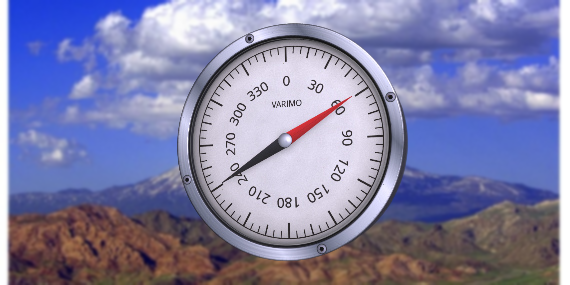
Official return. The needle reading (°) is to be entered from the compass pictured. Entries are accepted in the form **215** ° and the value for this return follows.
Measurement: **60** °
